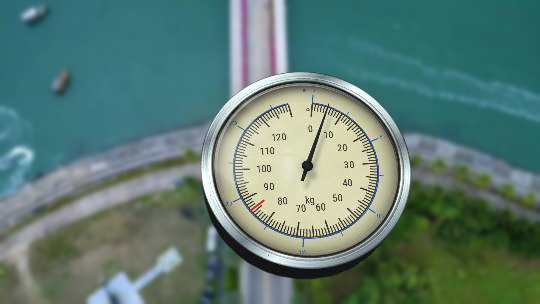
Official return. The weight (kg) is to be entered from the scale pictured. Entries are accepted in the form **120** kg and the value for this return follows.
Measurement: **5** kg
